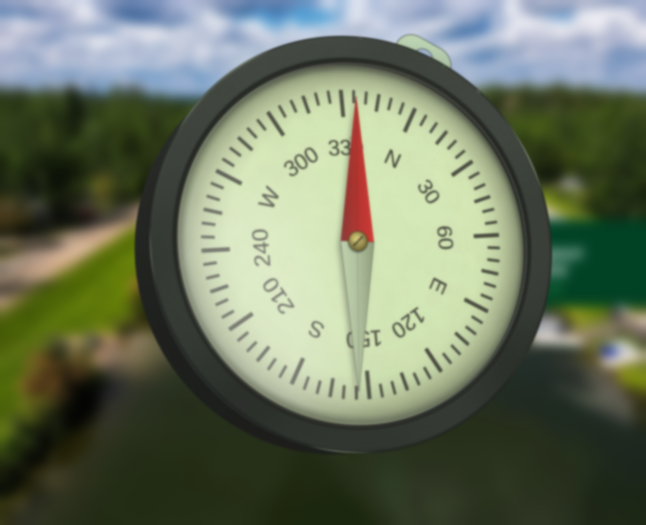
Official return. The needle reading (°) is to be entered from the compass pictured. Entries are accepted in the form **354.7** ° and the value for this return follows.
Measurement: **335** °
